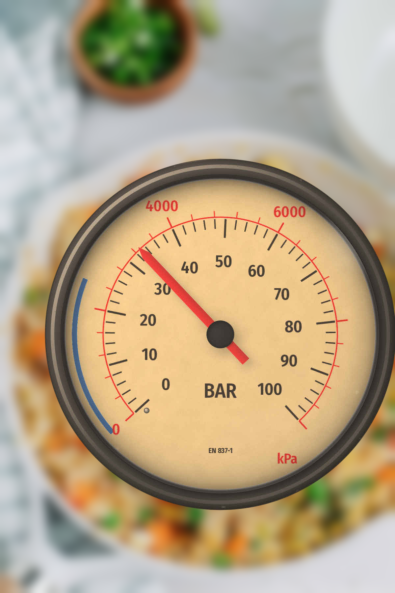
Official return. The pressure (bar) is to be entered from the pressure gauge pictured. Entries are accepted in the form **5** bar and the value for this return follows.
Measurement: **33** bar
